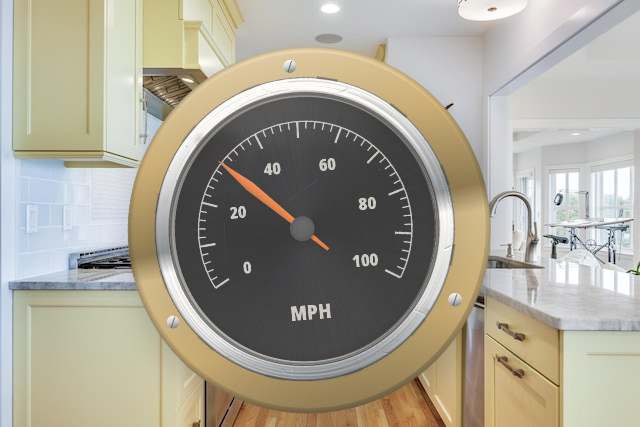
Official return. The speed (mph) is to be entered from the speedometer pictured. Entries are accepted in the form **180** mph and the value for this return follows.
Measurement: **30** mph
